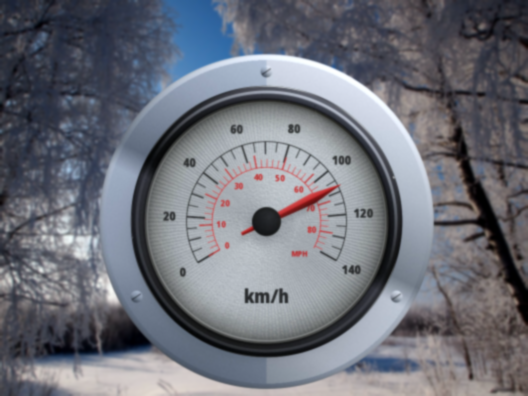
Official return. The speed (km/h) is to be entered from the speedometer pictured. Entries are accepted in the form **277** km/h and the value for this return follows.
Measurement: **107.5** km/h
